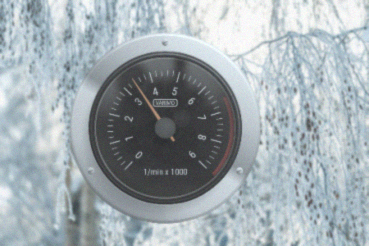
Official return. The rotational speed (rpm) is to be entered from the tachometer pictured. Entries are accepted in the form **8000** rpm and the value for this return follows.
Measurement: **3400** rpm
